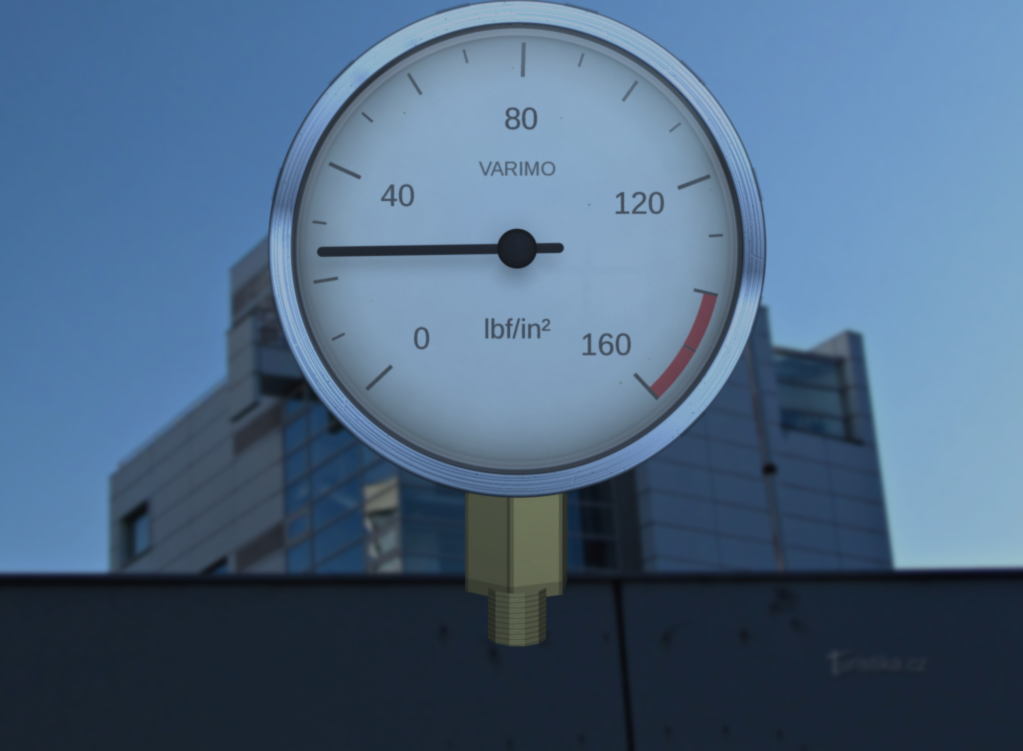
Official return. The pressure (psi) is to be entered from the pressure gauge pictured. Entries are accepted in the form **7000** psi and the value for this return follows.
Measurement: **25** psi
